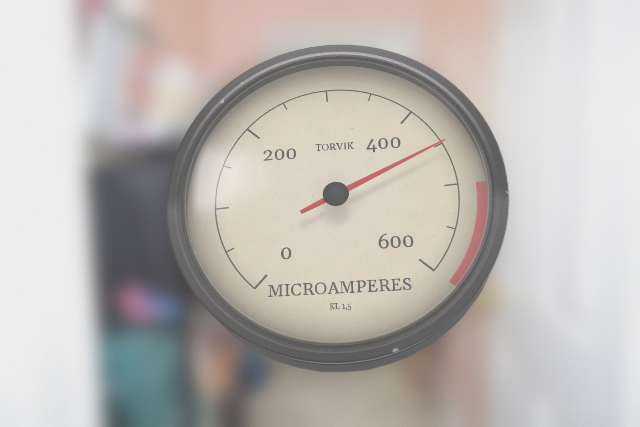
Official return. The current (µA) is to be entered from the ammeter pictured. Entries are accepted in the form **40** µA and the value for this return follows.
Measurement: **450** µA
